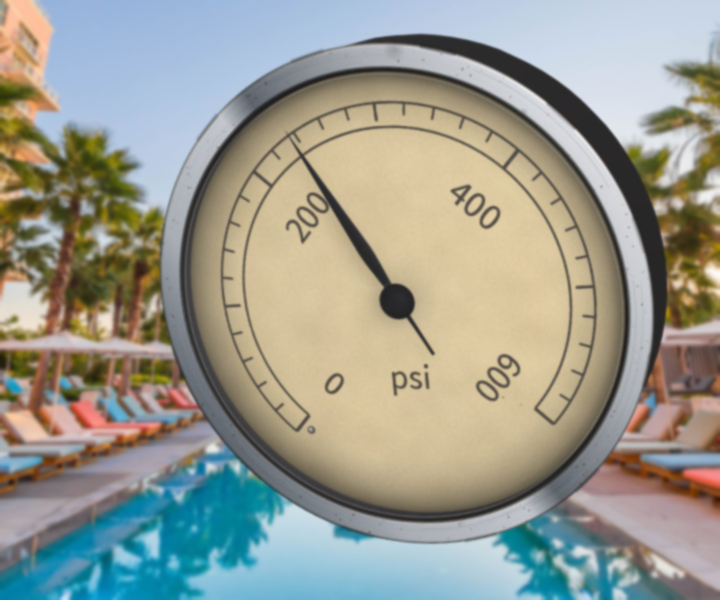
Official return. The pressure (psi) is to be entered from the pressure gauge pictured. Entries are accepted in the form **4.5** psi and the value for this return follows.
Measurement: **240** psi
